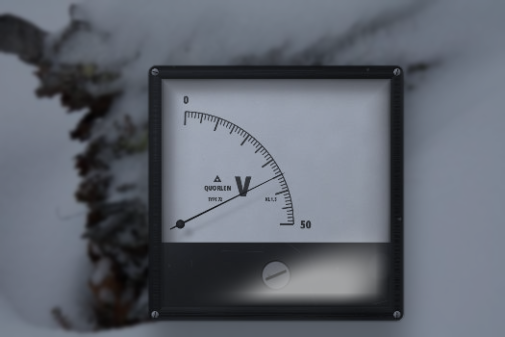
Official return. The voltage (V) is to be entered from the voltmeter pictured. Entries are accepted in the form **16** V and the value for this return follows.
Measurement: **35** V
